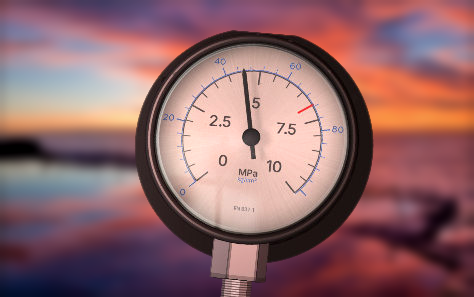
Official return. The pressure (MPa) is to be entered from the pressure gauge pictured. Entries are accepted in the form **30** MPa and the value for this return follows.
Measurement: **4.5** MPa
